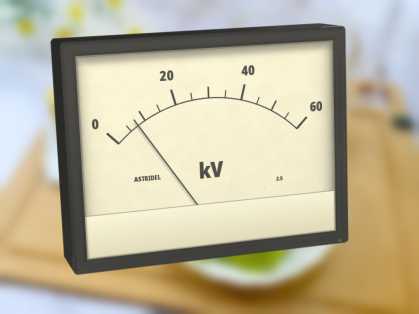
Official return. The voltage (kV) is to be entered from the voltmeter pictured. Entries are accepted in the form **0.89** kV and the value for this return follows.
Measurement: **7.5** kV
